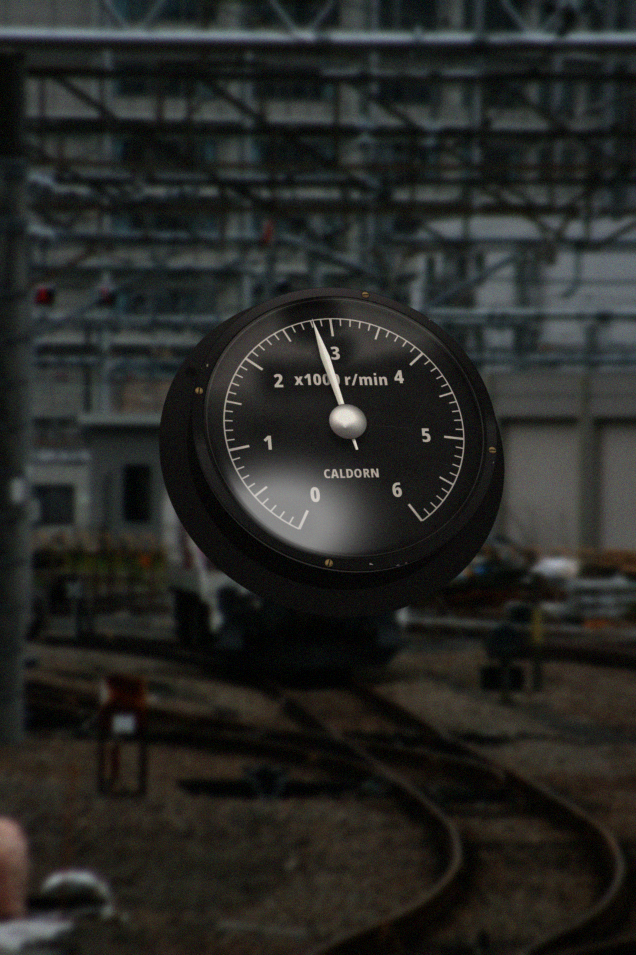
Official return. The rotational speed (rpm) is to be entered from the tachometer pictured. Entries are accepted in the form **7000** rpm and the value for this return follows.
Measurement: **2800** rpm
